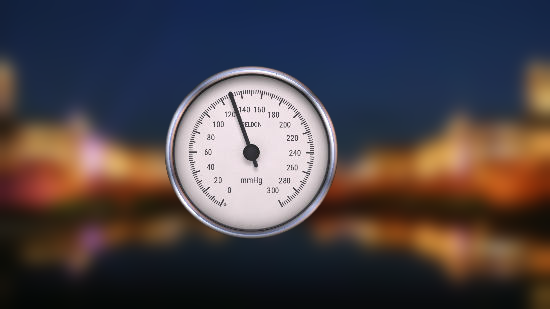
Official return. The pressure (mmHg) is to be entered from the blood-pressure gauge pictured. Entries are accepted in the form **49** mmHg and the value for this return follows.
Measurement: **130** mmHg
